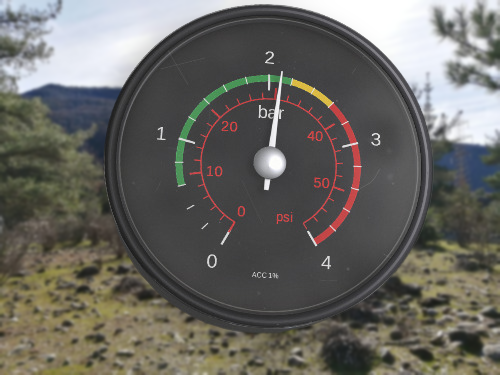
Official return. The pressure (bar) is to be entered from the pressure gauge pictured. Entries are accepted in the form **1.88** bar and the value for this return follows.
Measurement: **2.1** bar
